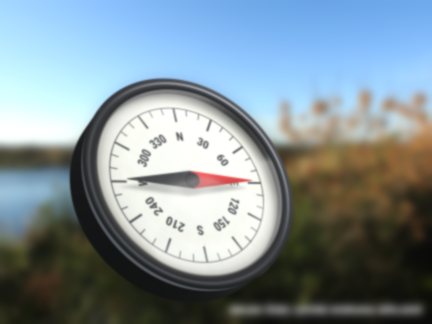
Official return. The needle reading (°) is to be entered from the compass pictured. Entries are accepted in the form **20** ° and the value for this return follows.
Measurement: **90** °
